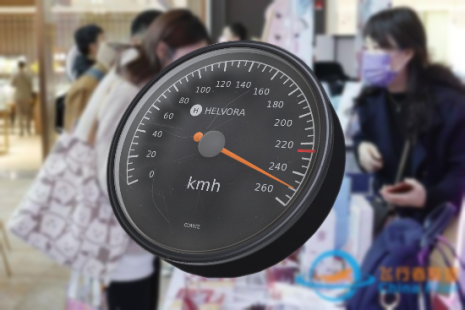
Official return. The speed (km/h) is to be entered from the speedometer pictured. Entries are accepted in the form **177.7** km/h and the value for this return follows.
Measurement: **250** km/h
